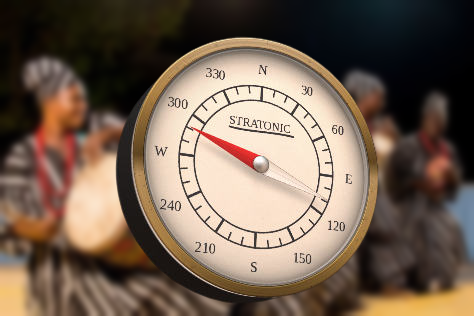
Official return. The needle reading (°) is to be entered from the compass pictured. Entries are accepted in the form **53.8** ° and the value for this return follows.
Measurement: **290** °
